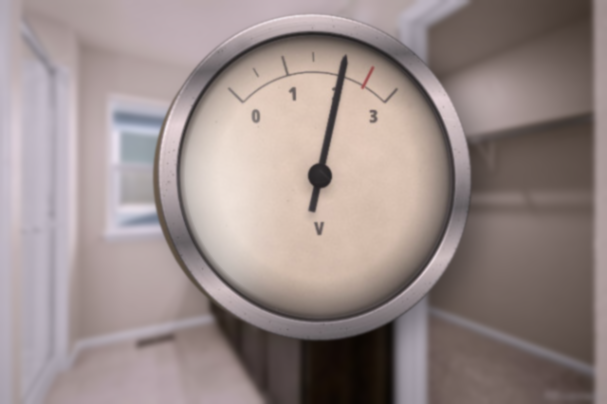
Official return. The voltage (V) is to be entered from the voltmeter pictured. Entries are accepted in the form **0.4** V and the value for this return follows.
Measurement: **2** V
